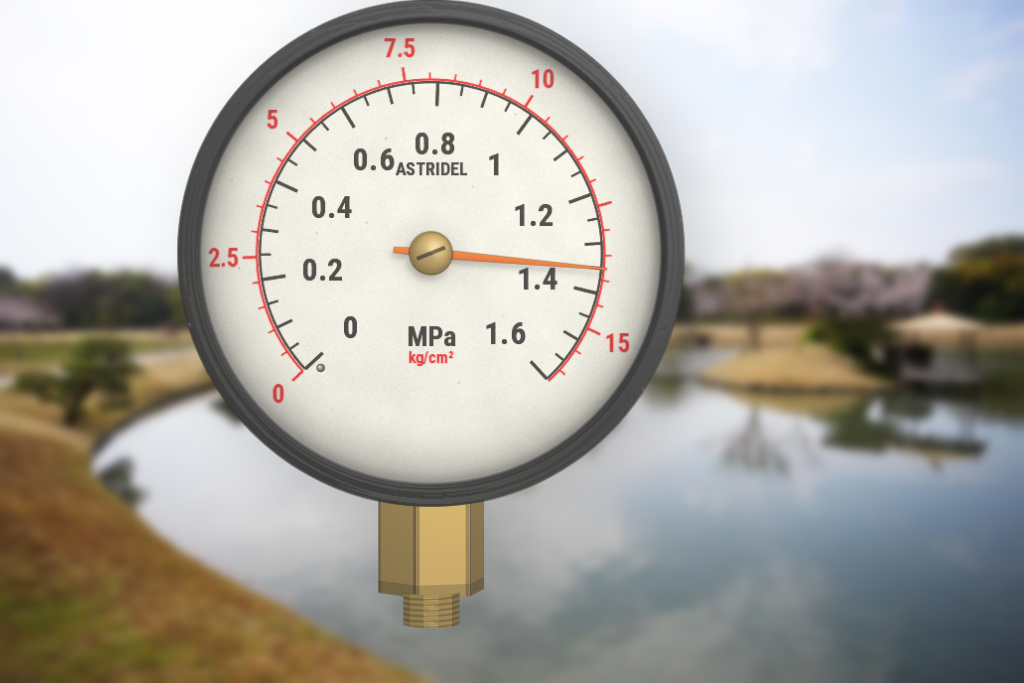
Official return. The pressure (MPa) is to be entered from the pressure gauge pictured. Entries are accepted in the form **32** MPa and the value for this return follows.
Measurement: **1.35** MPa
